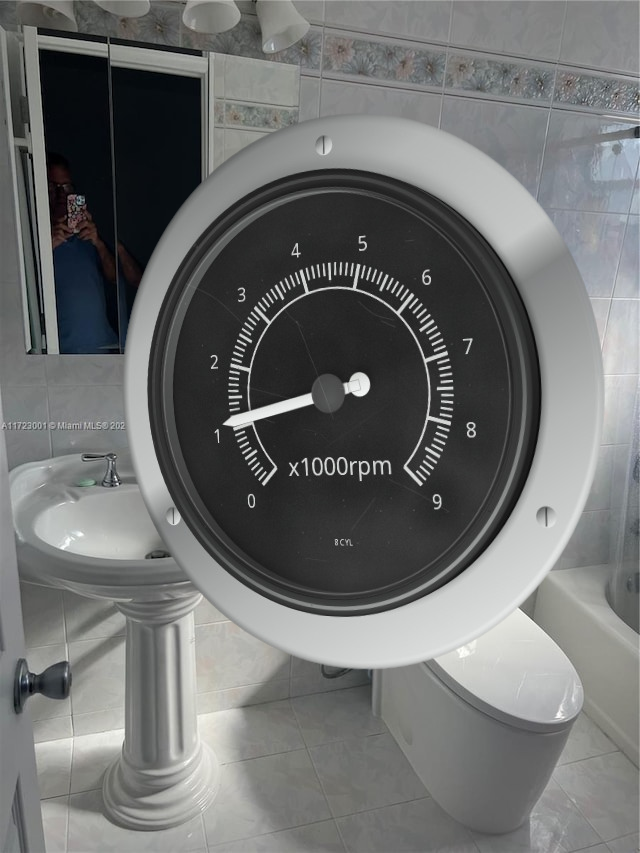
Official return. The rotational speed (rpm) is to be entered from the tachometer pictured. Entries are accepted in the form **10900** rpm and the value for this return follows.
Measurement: **1100** rpm
